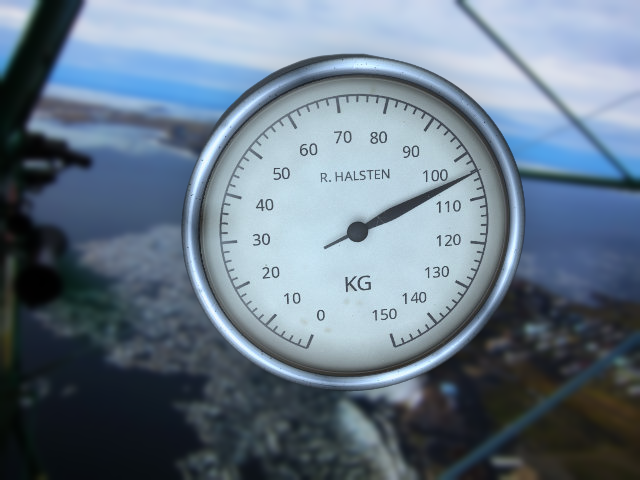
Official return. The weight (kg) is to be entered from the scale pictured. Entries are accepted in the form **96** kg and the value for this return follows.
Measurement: **104** kg
